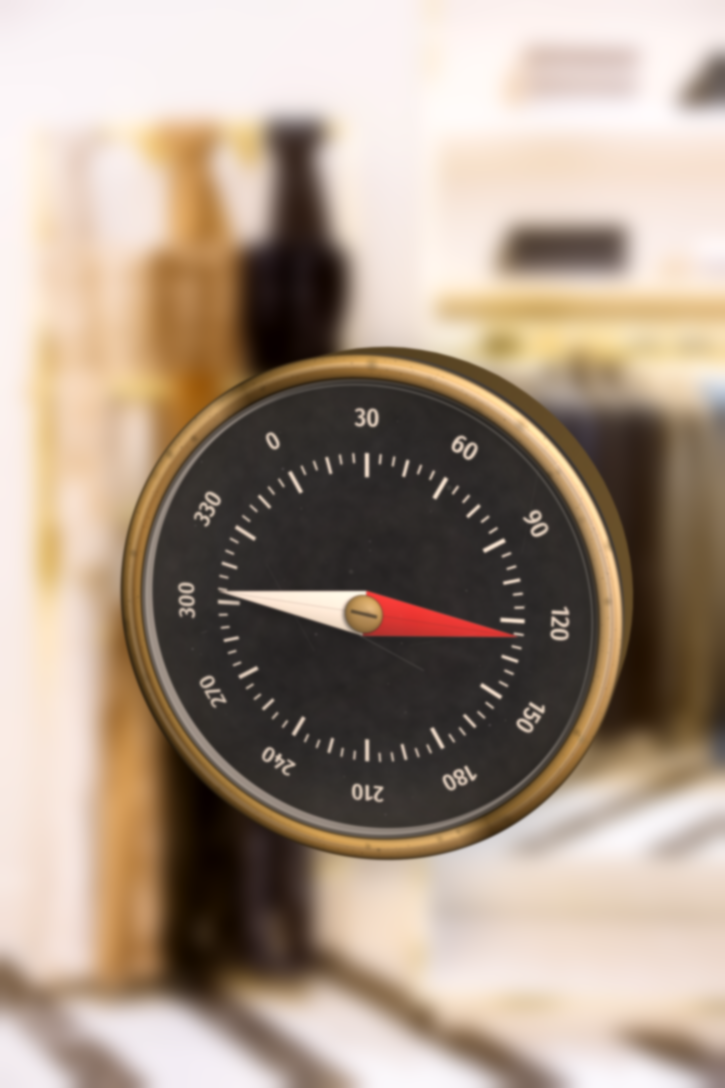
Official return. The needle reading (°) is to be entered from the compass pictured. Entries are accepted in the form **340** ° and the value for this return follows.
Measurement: **125** °
